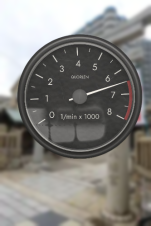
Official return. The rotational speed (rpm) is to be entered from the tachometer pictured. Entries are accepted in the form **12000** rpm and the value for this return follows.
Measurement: **6500** rpm
